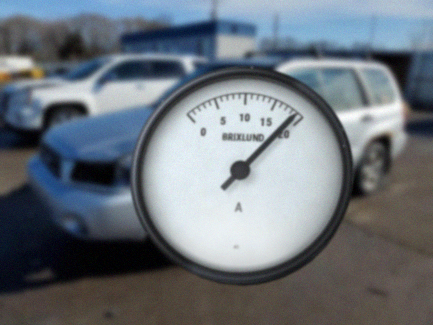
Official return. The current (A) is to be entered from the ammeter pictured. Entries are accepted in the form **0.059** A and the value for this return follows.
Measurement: **19** A
